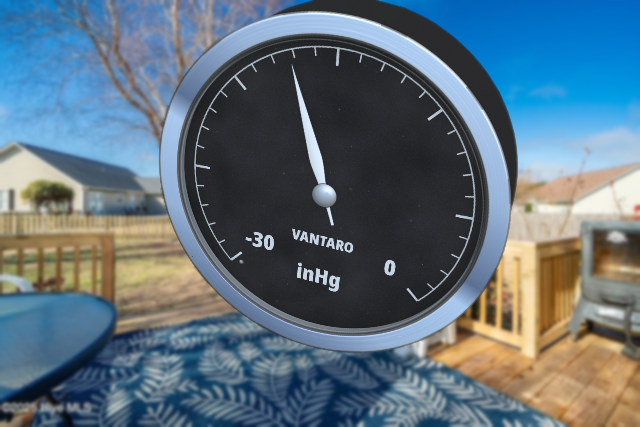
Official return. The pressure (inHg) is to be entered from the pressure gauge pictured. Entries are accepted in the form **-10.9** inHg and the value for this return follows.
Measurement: **-17** inHg
